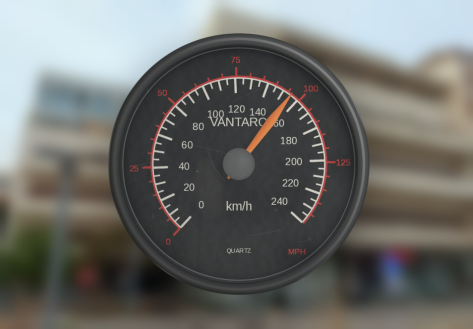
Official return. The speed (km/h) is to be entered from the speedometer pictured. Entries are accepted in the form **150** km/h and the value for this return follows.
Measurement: **155** km/h
